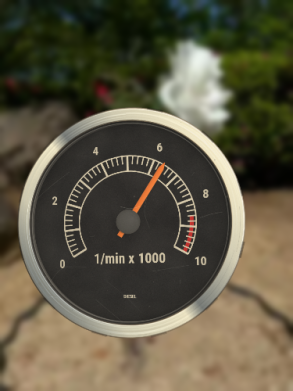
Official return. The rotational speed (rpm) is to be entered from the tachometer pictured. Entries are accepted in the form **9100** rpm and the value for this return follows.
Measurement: **6400** rpm
